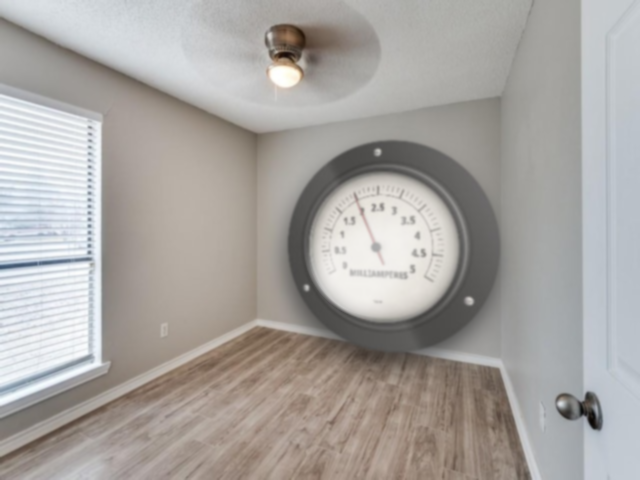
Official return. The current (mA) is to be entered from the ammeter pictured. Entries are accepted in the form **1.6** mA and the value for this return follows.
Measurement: **2** mA
